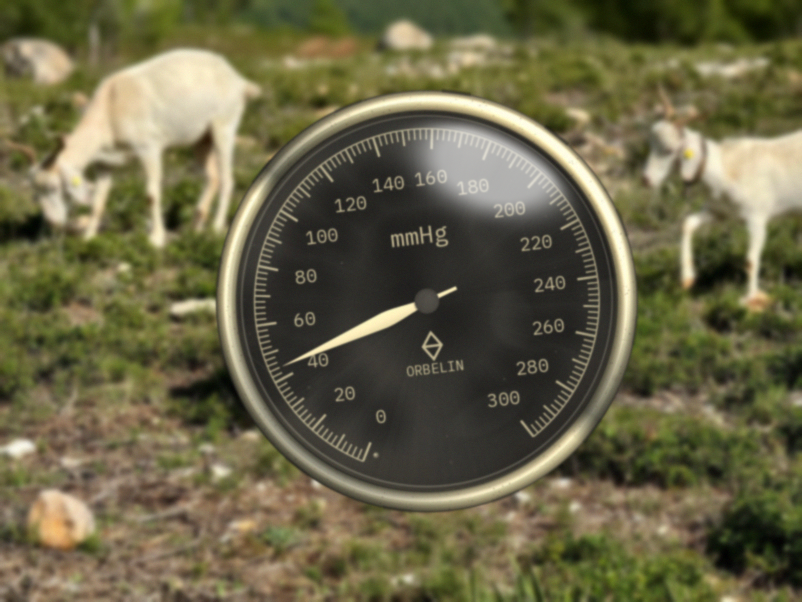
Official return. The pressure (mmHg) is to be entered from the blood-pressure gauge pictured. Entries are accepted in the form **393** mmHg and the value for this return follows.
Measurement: **44** mmHg
